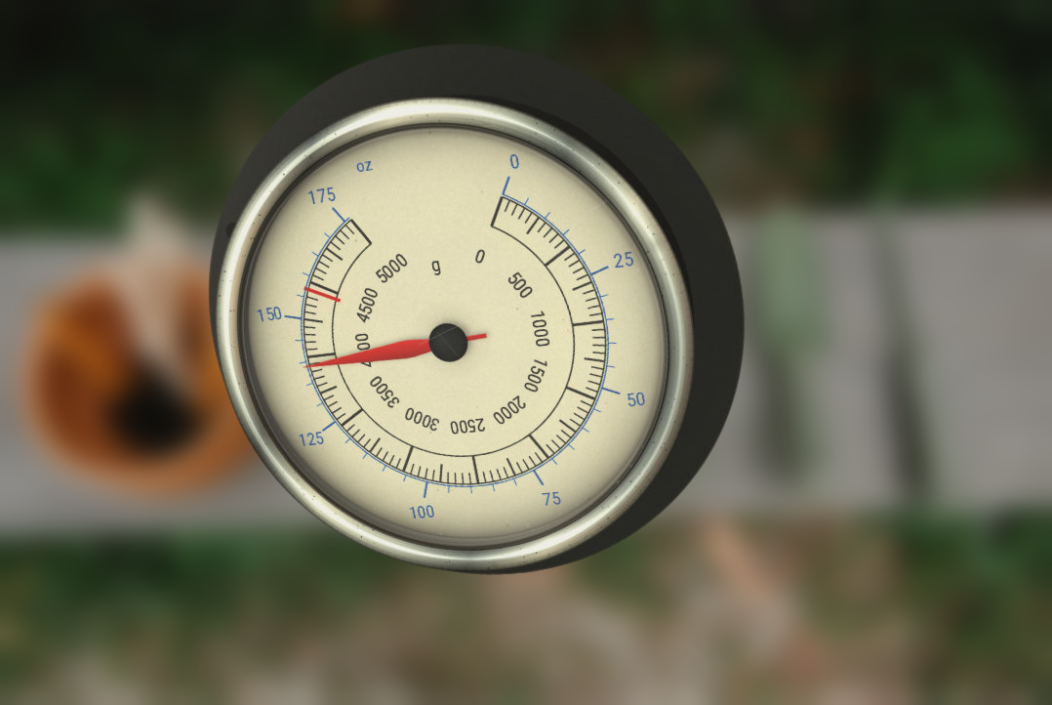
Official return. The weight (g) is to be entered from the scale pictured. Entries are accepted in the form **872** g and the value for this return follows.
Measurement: **3950** g
